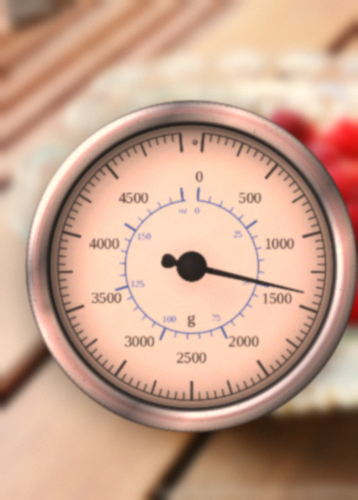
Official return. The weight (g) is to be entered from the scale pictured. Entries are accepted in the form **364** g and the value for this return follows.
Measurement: **1400** g
